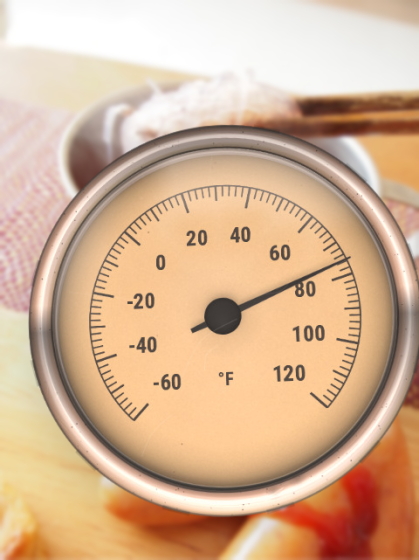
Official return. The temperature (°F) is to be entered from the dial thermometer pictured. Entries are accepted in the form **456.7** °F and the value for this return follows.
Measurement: **76** °F
